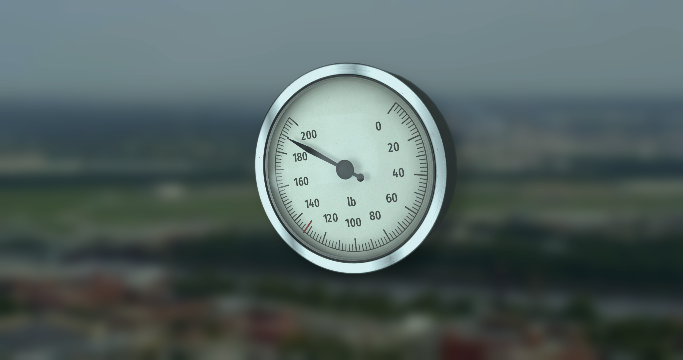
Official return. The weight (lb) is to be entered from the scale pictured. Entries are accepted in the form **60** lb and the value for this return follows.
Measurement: **190** lb
